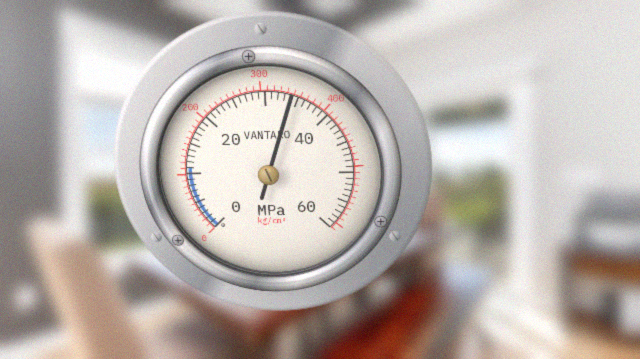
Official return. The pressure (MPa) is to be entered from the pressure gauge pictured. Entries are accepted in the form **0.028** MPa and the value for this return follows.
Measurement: **34** MPa
